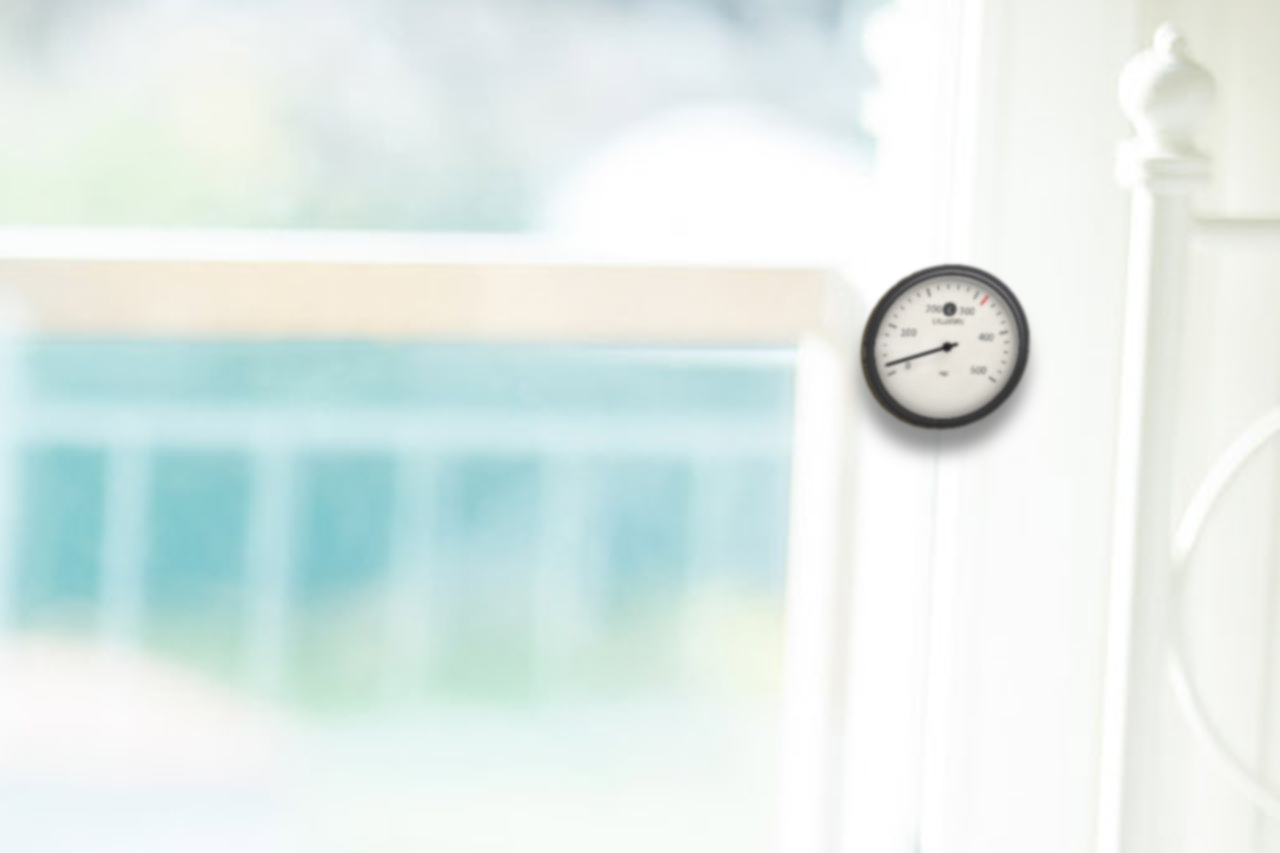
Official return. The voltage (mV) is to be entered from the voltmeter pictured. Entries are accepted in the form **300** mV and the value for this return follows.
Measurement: **20** mV
